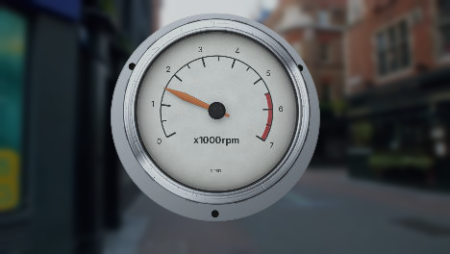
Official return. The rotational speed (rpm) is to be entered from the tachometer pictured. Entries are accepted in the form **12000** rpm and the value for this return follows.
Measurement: **1500** rpm
